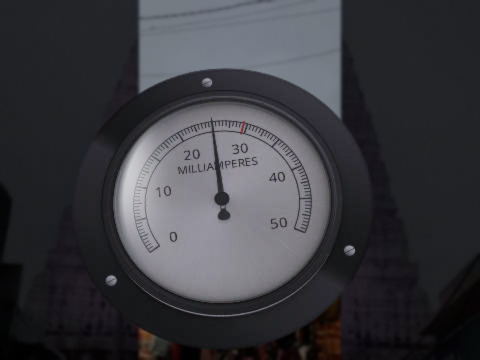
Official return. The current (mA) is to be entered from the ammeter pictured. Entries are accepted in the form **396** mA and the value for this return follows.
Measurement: **25** mA
